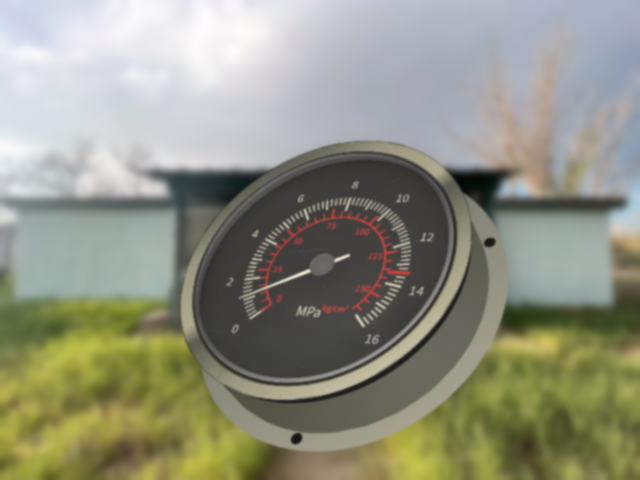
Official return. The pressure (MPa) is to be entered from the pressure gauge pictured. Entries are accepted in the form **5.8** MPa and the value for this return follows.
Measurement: **1** MPa
